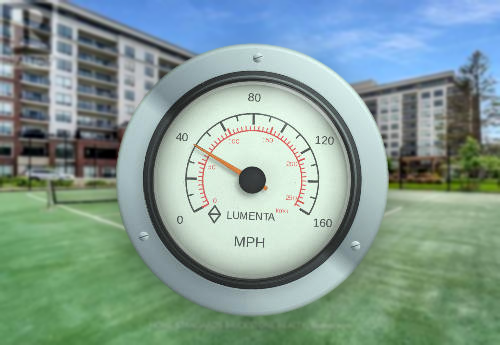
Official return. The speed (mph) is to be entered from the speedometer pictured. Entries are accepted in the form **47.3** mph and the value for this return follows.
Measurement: **40** mph
